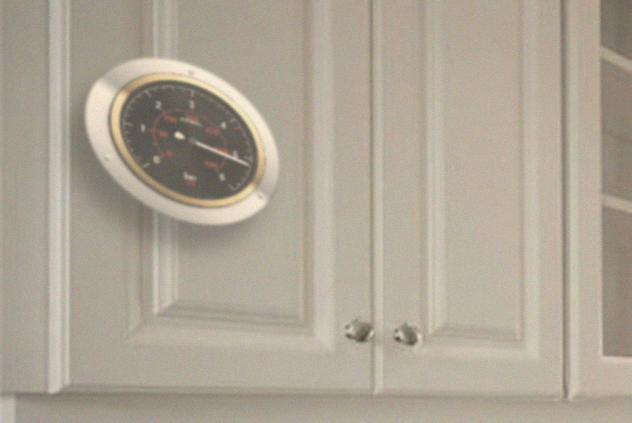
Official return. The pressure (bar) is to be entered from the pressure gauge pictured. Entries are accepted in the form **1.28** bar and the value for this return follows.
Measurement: **5.2** bar
